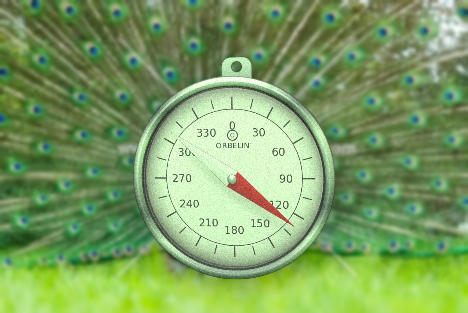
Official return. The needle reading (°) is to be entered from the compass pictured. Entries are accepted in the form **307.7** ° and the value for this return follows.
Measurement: **127.5** °
